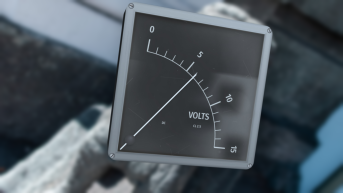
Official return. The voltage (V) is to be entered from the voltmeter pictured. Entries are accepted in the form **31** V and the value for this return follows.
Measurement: **6** V
